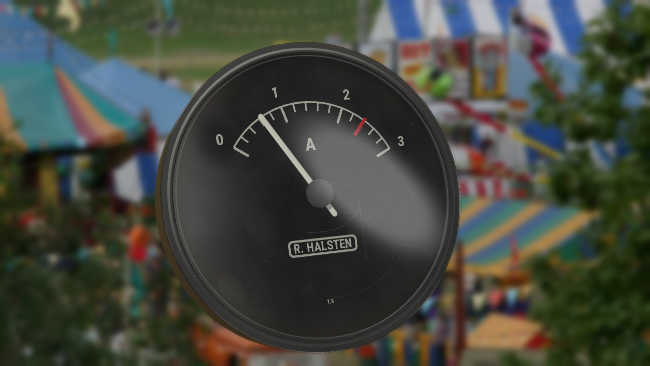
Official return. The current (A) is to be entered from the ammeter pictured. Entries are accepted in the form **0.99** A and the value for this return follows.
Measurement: **0.6** A
